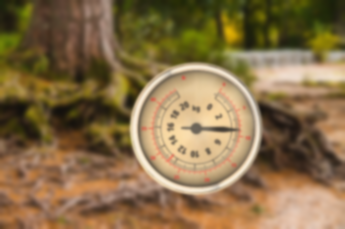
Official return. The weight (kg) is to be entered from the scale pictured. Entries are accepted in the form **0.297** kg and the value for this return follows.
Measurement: **4** kg
